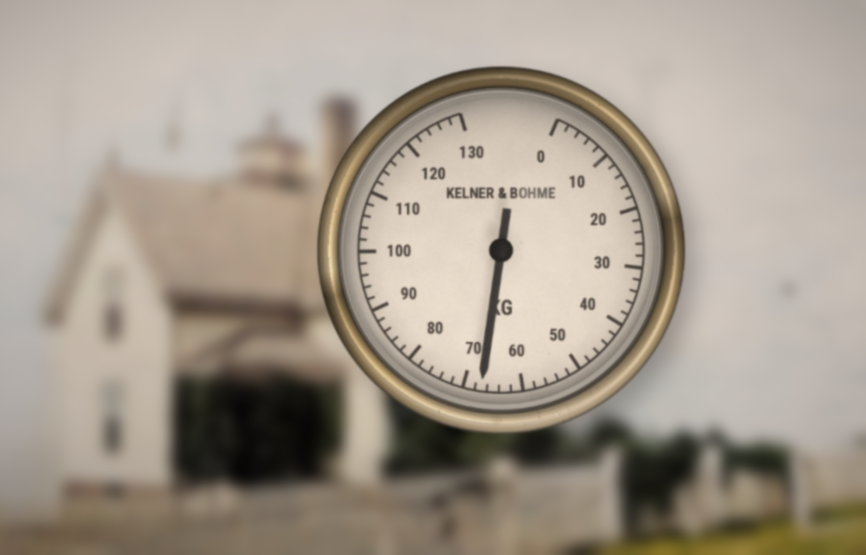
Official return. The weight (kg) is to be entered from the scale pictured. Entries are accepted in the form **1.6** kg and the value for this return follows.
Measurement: **67** kg
